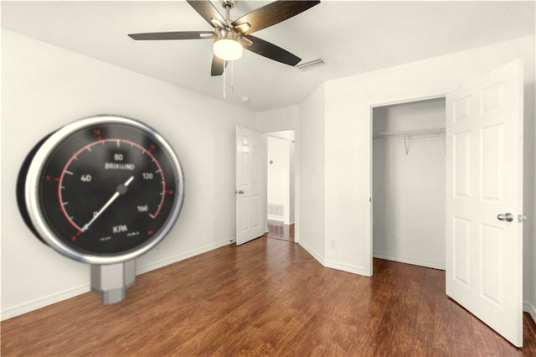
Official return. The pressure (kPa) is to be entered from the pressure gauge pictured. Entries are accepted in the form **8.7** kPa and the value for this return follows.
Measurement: **0** kPa
